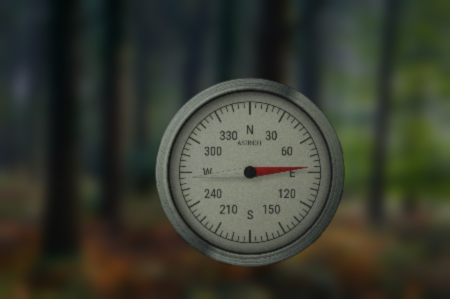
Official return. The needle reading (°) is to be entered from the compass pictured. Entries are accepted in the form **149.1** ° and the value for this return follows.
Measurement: **85** °
